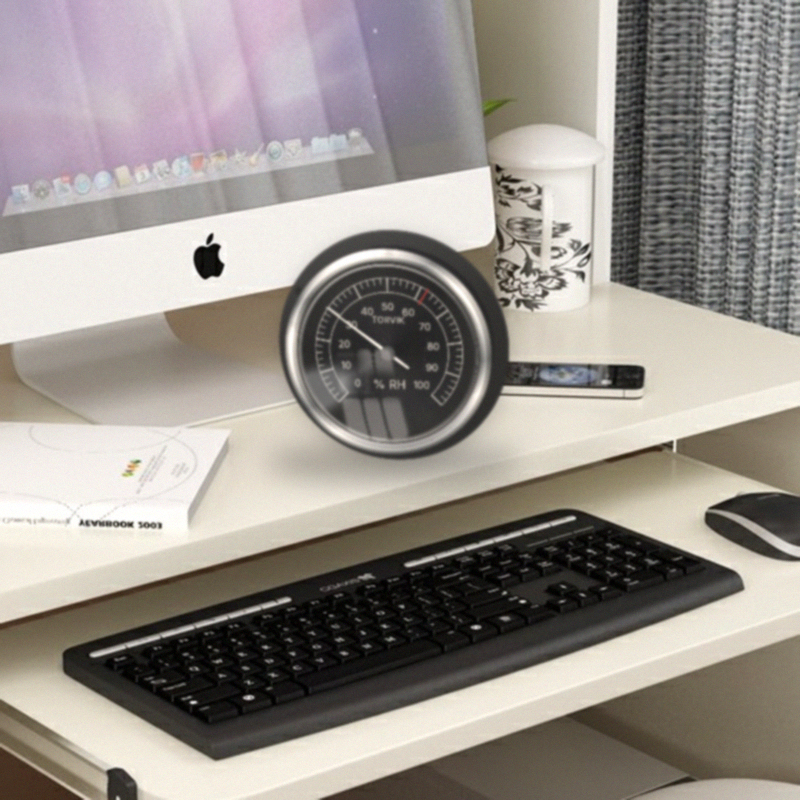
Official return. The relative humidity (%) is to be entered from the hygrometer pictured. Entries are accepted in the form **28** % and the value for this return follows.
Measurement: **30** %
